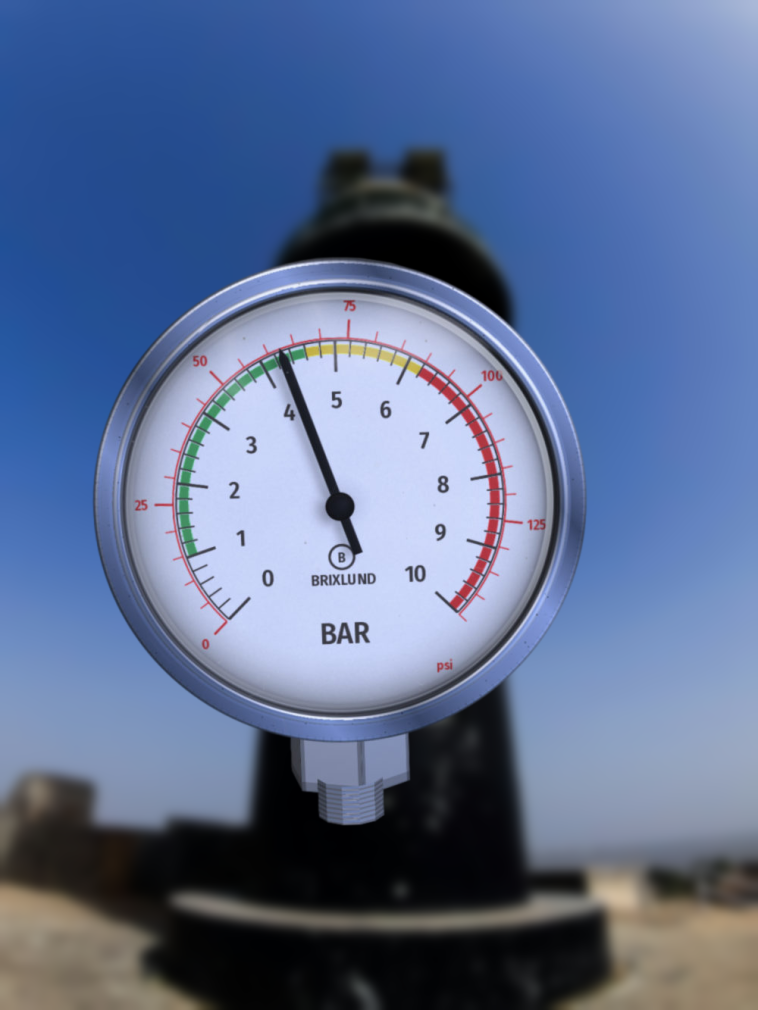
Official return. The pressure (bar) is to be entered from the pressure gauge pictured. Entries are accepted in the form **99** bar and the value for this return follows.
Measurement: **4.3** bar
